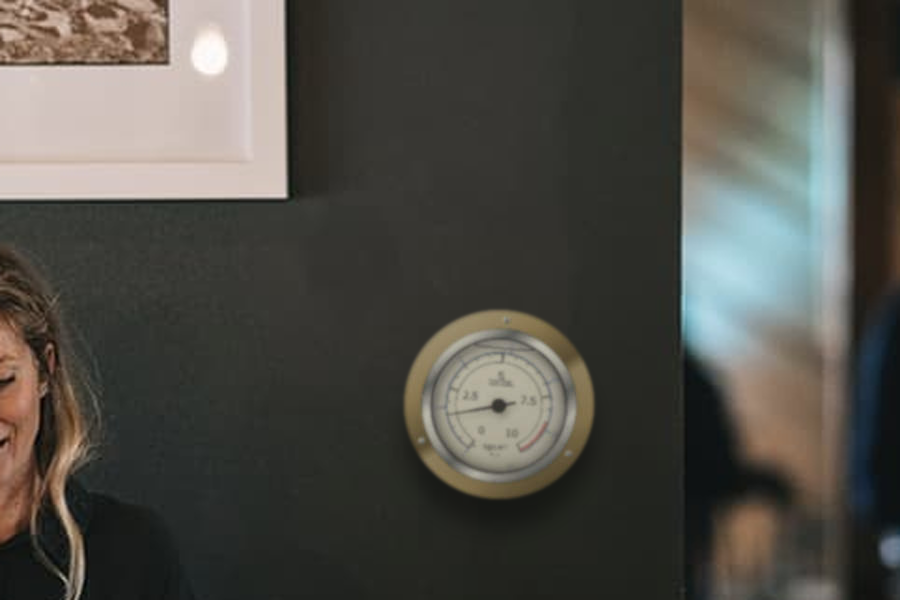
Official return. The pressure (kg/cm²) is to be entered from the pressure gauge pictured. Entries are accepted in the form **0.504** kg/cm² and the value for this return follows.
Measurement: **1.5** kg/cm²
